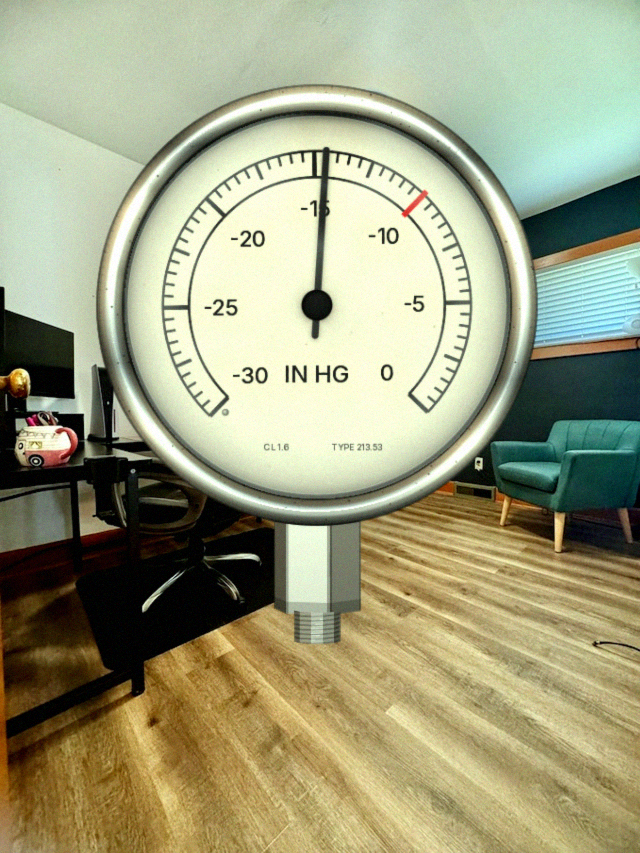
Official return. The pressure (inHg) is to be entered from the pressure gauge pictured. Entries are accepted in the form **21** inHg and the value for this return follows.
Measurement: **-14.5** inHg
